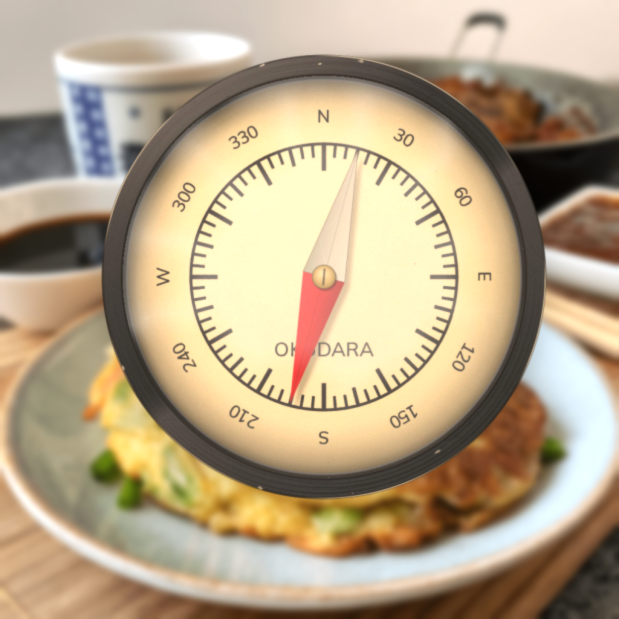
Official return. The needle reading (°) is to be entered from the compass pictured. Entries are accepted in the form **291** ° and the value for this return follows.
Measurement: **195** °
